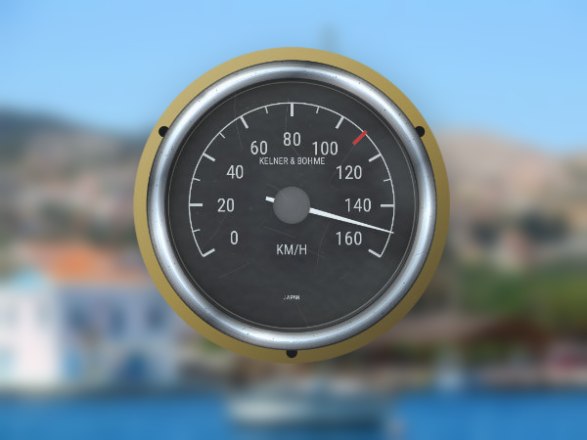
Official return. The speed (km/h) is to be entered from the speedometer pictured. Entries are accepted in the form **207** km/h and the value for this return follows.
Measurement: **150** km/h
